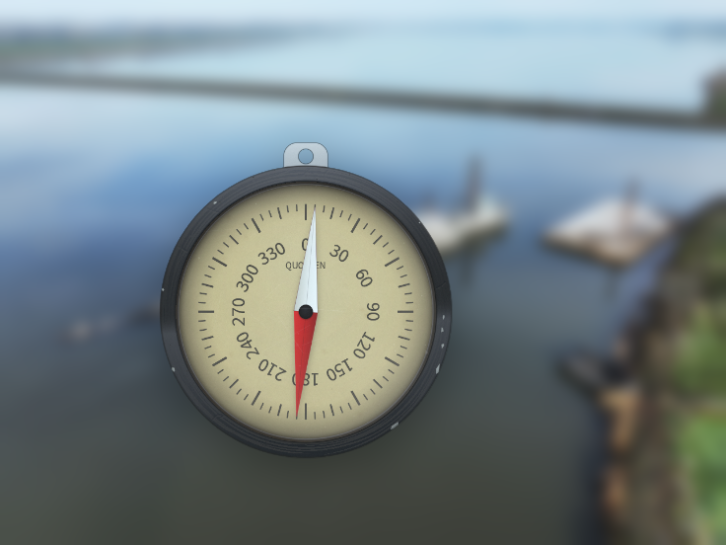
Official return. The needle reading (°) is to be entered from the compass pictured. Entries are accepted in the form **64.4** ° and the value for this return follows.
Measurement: **185** °
